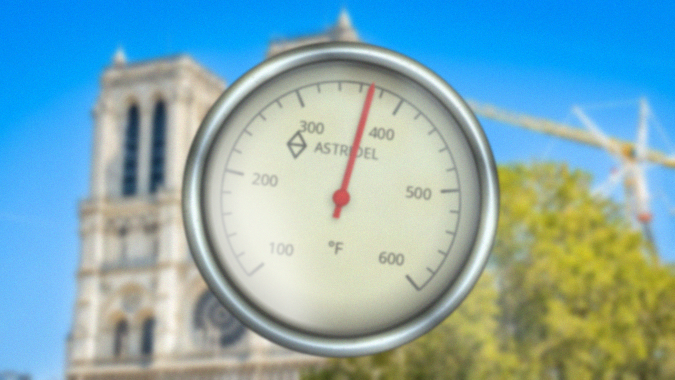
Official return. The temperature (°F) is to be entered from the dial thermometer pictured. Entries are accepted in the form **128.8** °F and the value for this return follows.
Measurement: **370** °F
